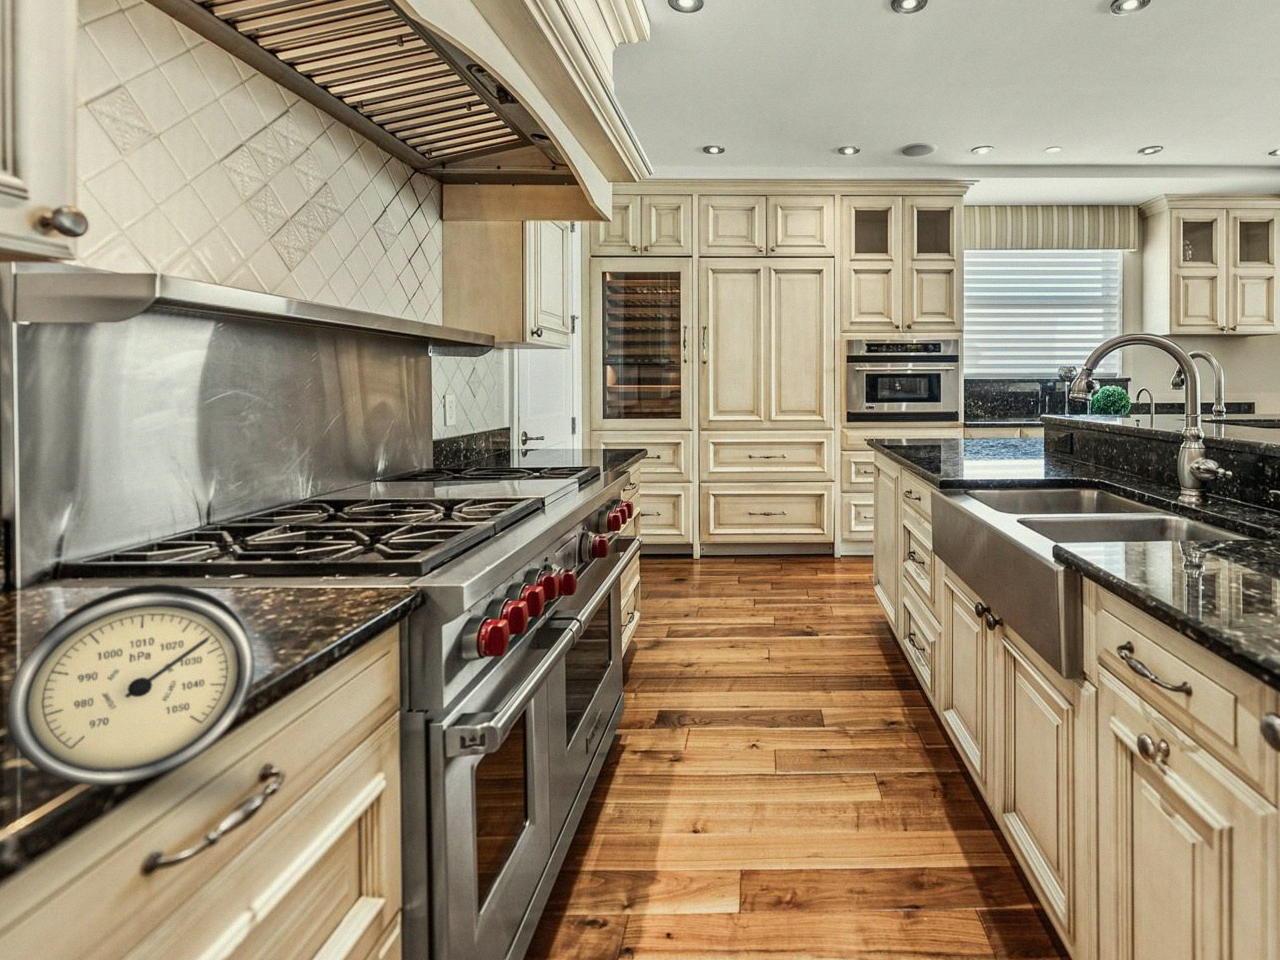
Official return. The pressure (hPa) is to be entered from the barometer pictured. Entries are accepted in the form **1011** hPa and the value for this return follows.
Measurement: **1026** hPa
